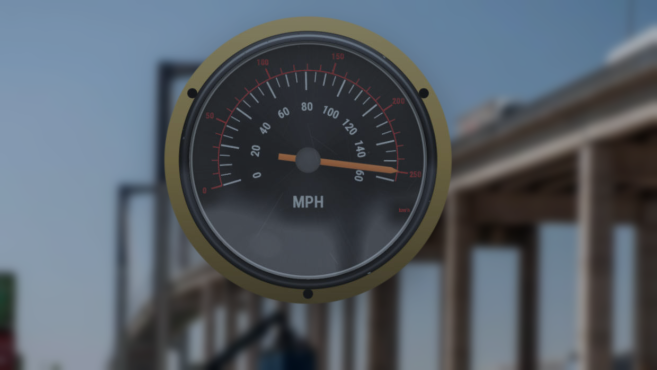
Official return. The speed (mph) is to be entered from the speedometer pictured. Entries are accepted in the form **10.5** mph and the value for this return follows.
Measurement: **155** mph
